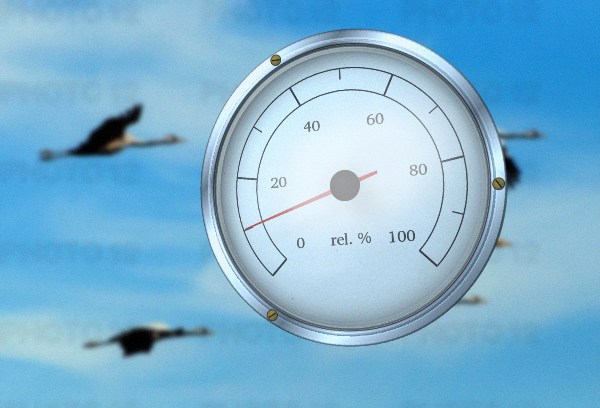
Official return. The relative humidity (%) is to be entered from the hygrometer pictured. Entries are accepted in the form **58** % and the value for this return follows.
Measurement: **10** %
